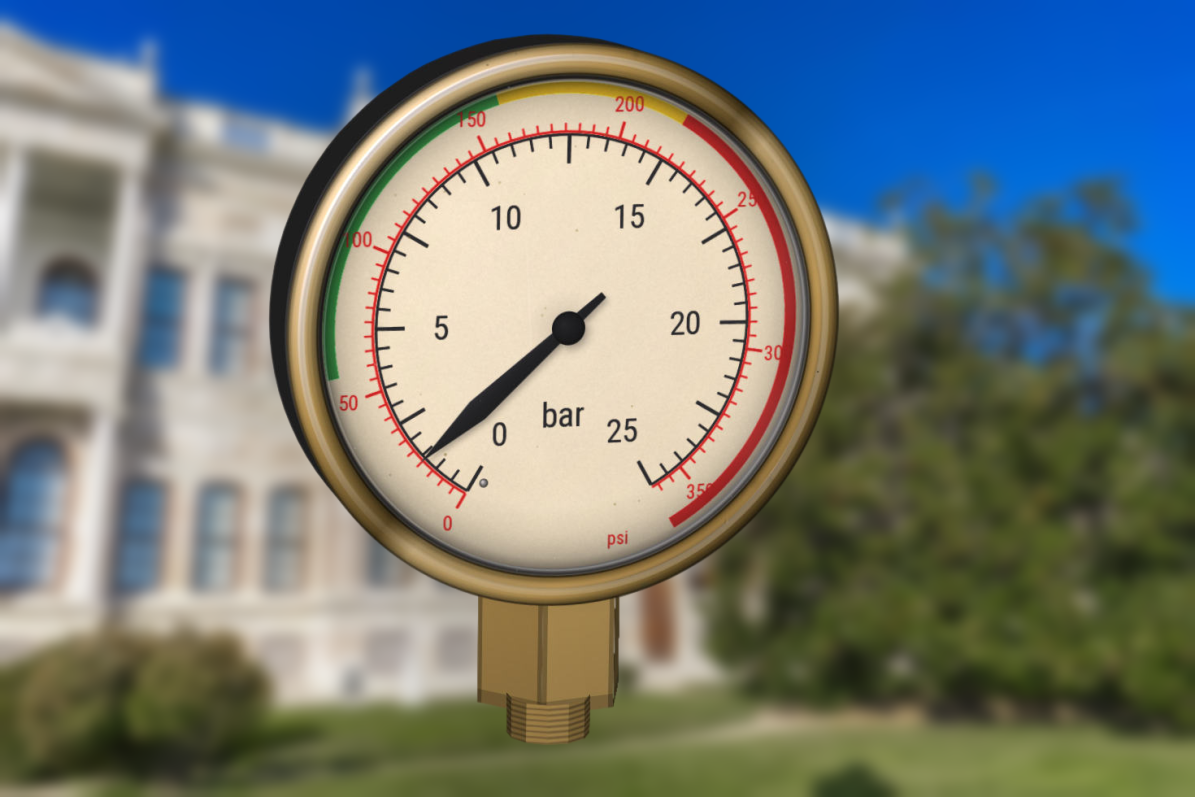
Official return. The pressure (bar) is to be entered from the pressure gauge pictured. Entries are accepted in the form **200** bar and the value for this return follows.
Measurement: **1.5** bar
